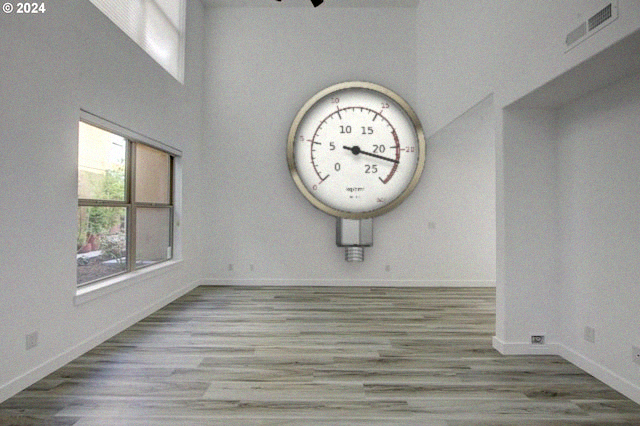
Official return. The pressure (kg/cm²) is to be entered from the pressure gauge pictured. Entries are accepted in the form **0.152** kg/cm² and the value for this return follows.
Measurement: **22** kg/cm²
